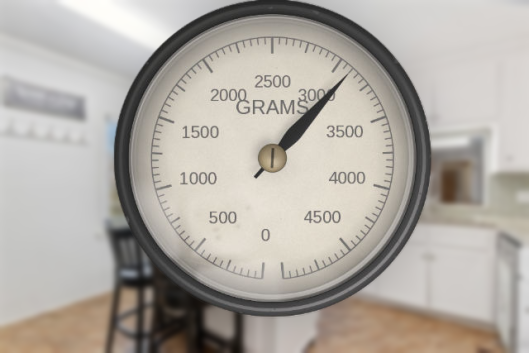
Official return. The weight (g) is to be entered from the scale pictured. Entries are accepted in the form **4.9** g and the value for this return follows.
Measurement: **3100** g
